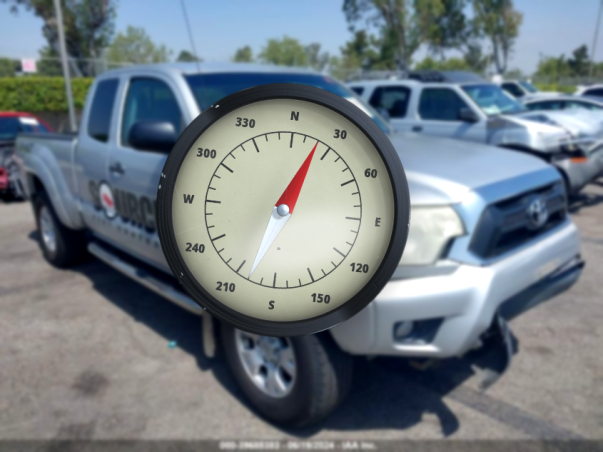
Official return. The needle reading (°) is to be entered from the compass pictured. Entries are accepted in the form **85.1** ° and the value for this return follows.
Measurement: **20** °
